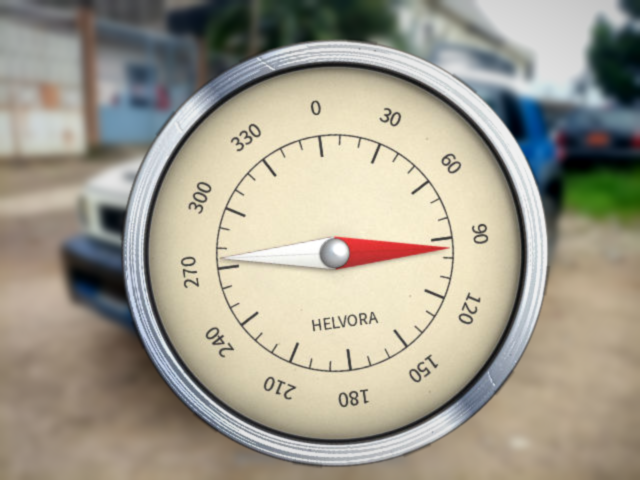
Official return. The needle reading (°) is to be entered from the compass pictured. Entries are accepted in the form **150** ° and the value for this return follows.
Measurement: **95** °
